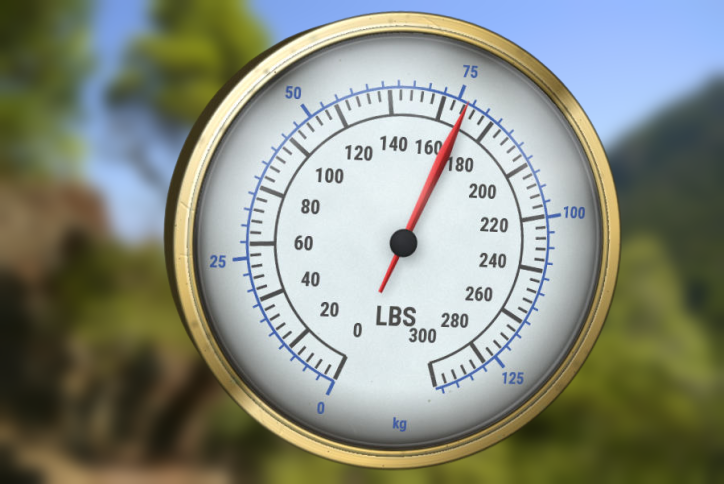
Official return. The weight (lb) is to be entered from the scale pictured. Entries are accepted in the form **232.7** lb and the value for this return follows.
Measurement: **168** lb
